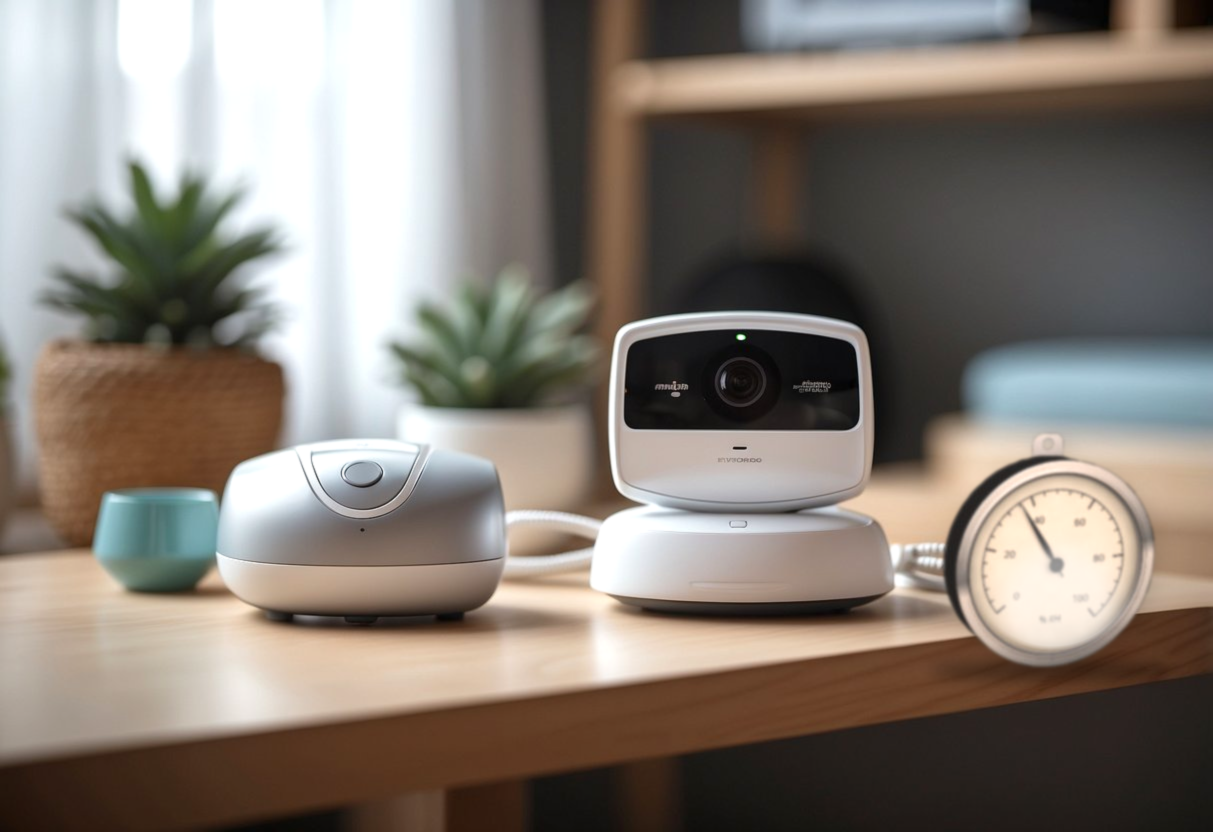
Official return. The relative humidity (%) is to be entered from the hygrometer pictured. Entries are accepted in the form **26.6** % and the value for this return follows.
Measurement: **36** %
